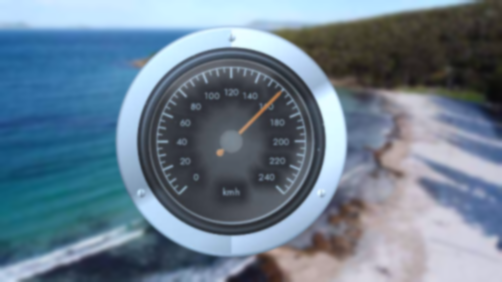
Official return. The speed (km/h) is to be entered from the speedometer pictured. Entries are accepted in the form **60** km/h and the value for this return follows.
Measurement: **160** km/h
